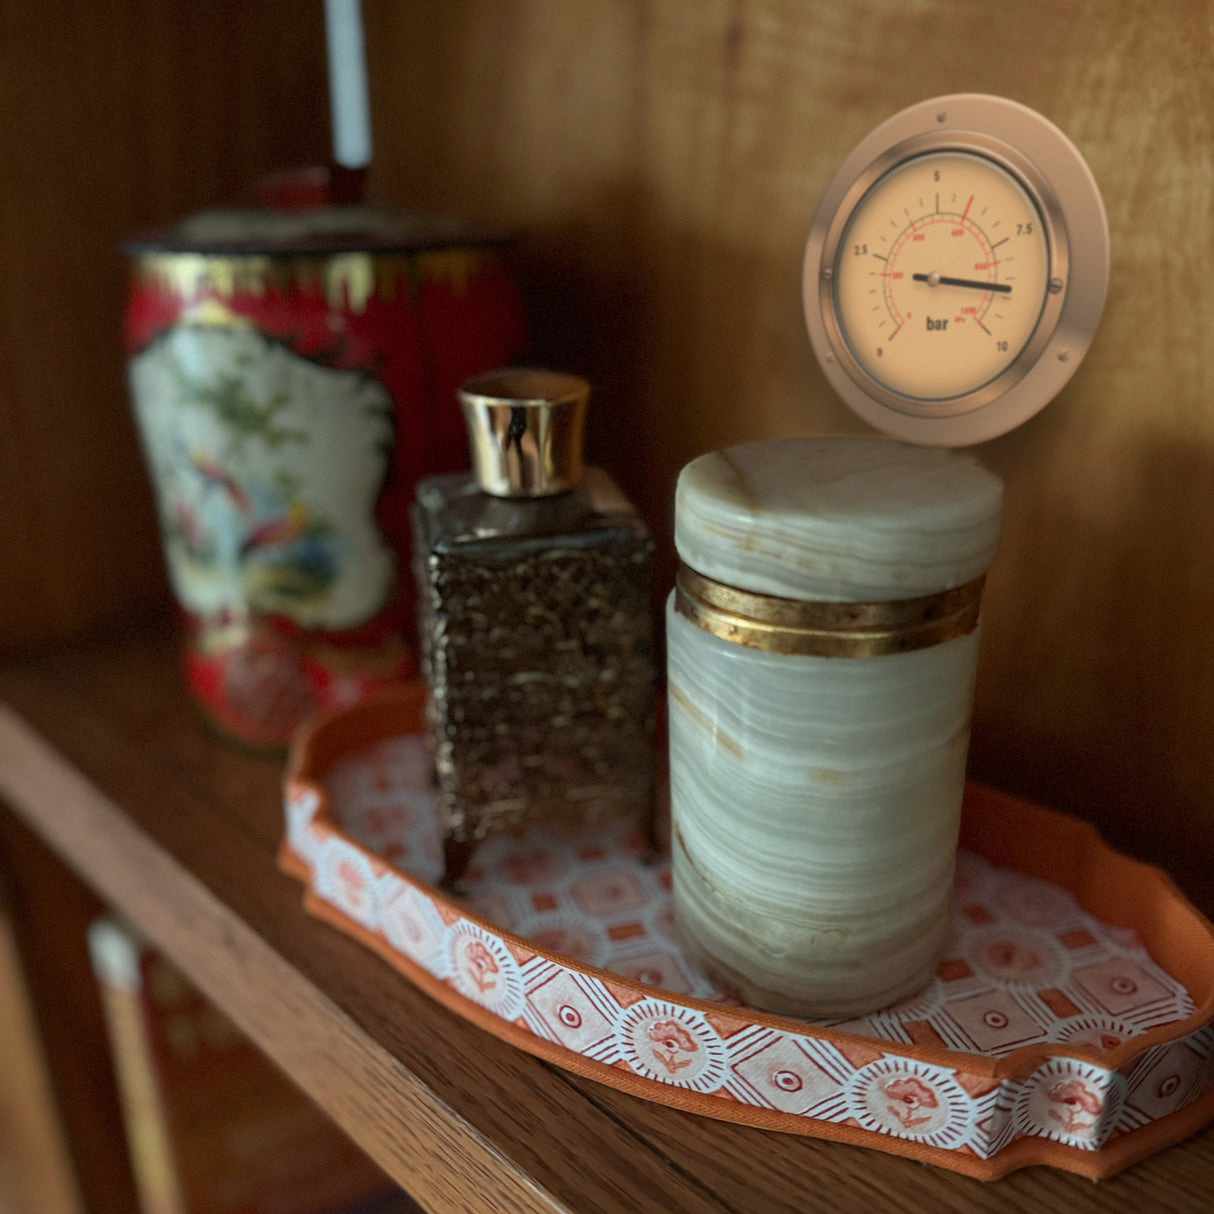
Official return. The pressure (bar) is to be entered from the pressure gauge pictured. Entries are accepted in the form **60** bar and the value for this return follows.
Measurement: **8.75** bar
